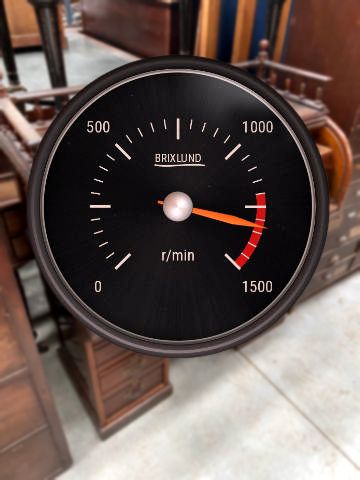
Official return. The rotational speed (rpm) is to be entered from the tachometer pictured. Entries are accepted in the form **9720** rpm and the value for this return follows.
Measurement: **1325** rpm
